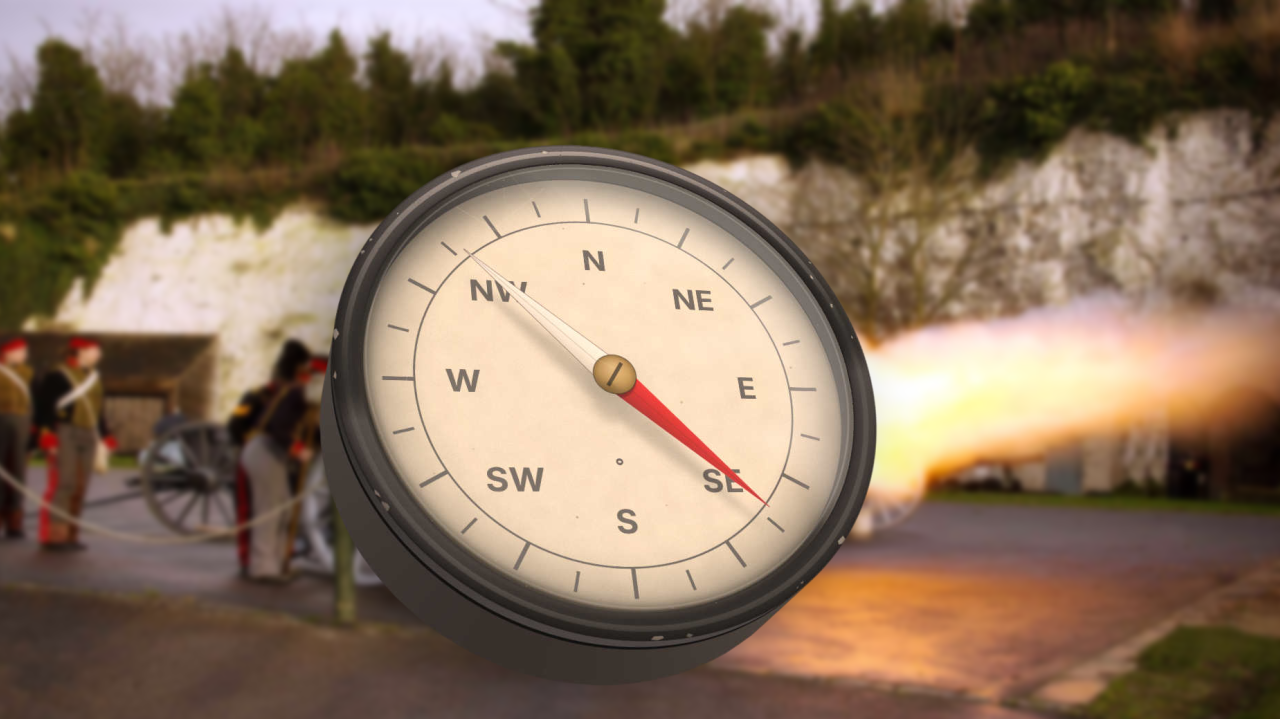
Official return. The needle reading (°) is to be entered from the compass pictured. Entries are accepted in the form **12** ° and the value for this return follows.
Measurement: **135** °
